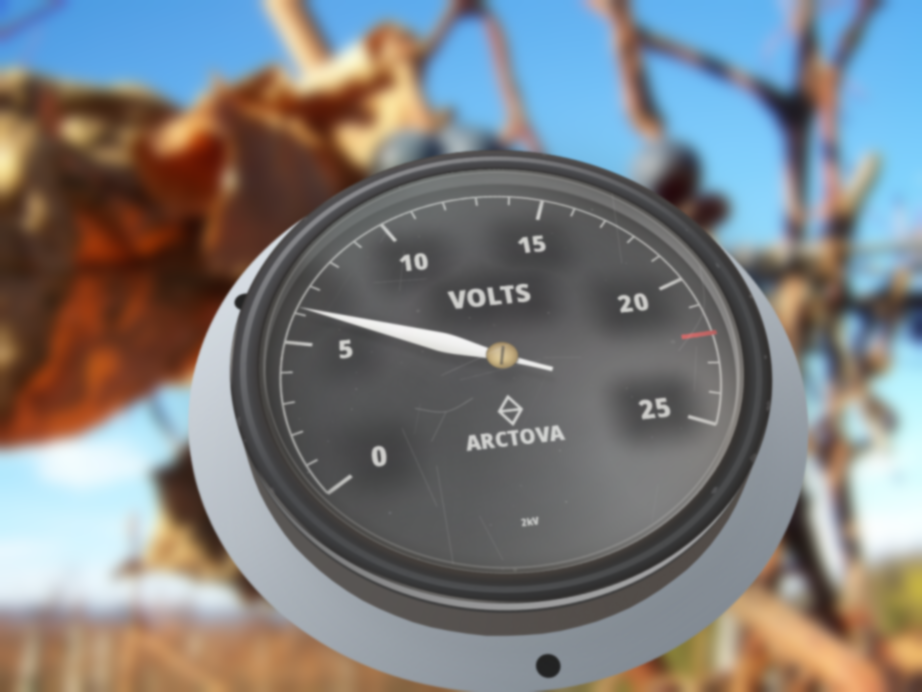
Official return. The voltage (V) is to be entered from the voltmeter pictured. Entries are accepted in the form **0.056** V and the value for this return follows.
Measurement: **6** V
